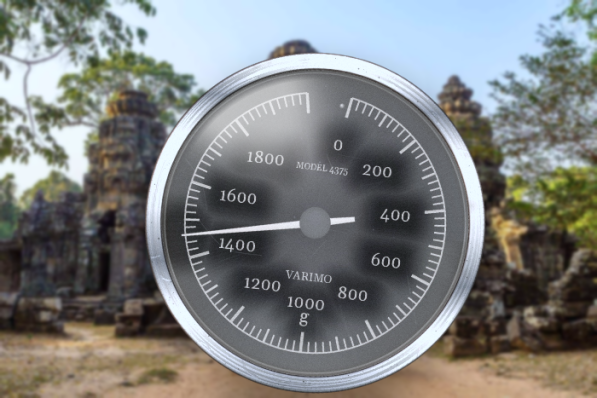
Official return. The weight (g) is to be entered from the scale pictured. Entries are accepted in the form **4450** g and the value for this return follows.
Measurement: **1460** g
